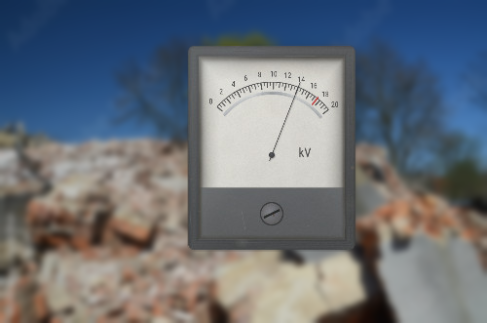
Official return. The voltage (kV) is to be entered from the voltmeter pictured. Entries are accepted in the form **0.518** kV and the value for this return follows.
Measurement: **14** kV
